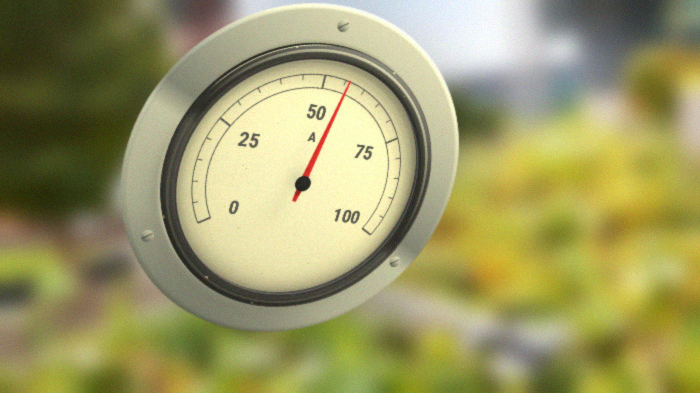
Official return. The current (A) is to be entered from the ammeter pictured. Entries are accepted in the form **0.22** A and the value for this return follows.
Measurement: **55** A
